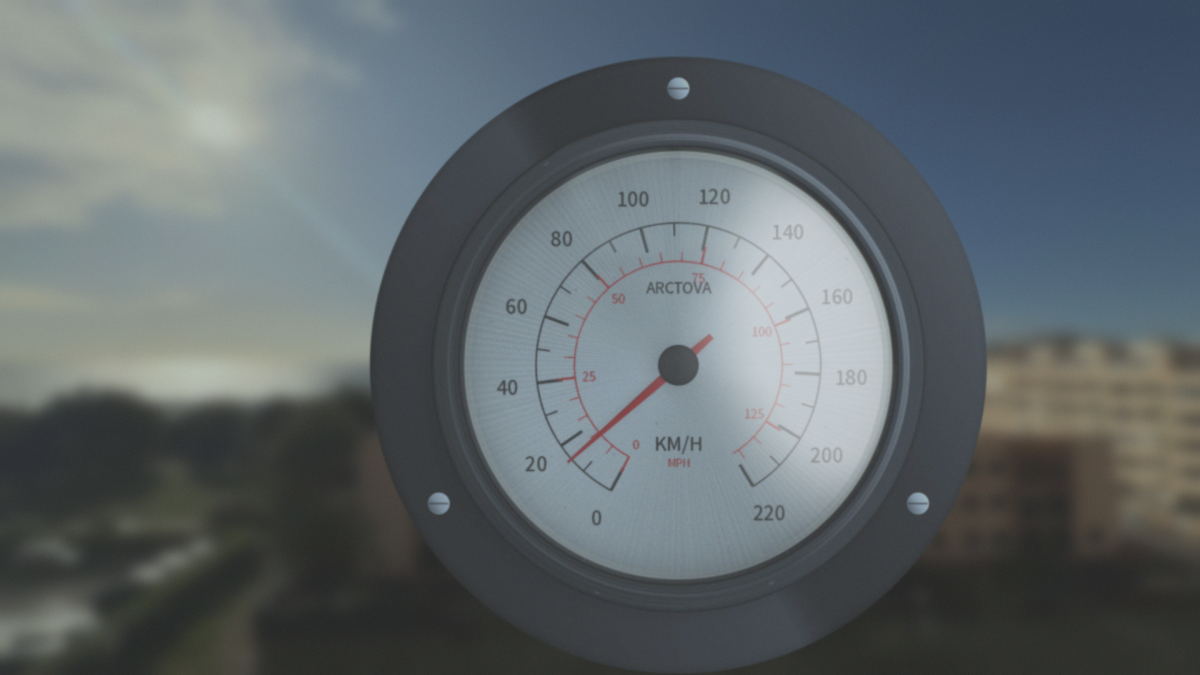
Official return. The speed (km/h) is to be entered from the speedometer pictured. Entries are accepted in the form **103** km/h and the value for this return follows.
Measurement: **15** km/h
